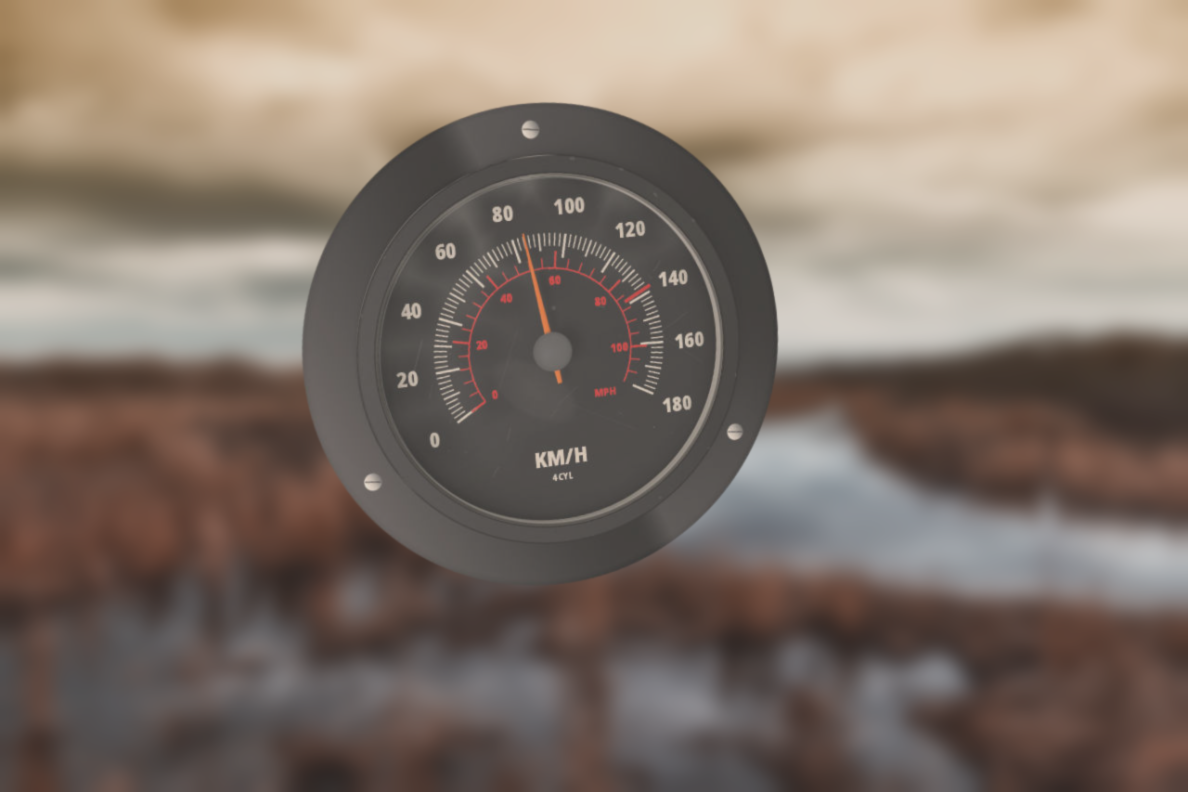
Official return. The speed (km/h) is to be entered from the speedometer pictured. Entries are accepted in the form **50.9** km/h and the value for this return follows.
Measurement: **84** km/h
